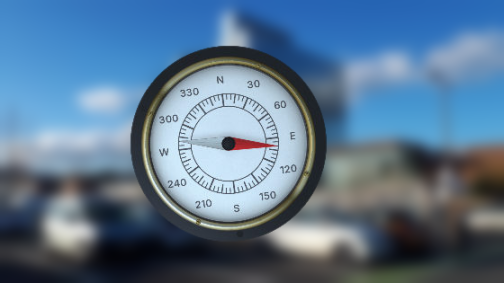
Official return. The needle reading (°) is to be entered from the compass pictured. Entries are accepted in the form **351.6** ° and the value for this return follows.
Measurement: **100** °
